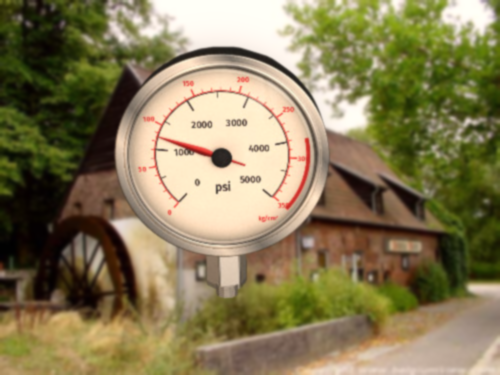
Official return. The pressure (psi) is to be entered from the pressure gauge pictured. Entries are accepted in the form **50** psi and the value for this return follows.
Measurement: **1250** psi
